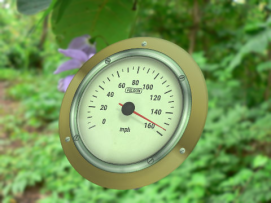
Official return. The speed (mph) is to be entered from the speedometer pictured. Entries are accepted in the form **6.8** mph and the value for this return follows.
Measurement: **155** mph
